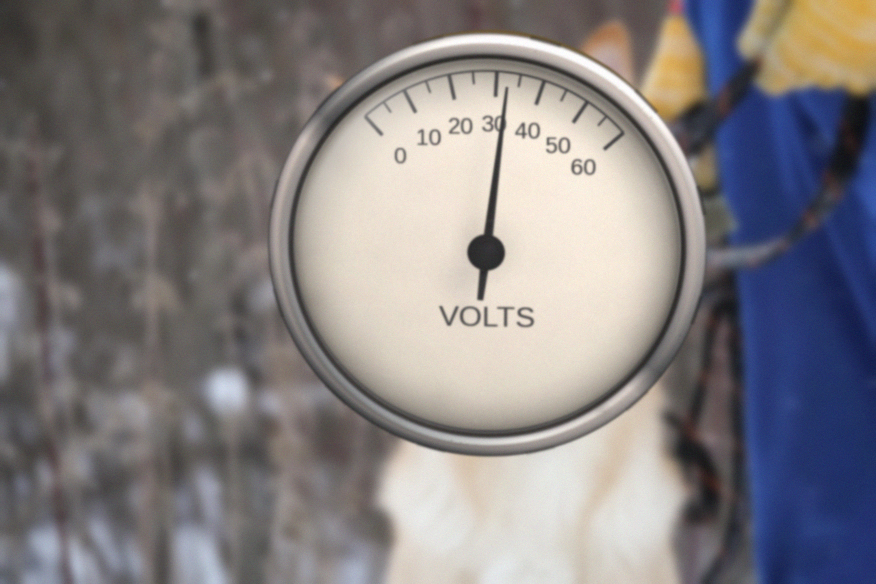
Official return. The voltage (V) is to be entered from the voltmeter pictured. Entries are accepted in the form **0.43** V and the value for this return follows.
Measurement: **32.5** V
